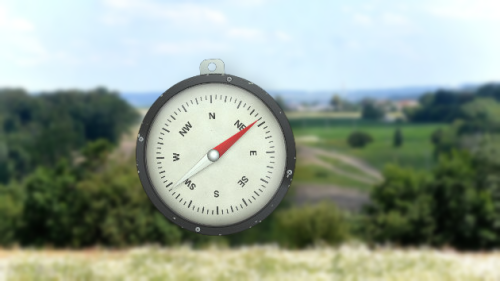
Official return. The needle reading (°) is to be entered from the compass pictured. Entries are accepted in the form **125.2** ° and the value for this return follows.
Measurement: **55** °
